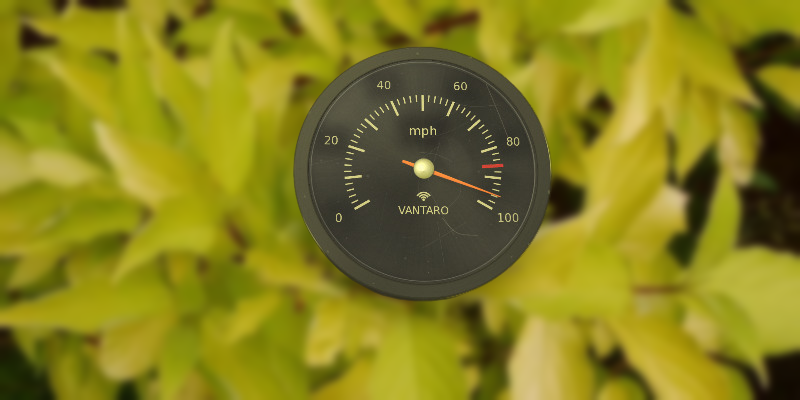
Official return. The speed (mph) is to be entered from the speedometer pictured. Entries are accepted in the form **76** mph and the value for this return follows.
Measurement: **96** mph
